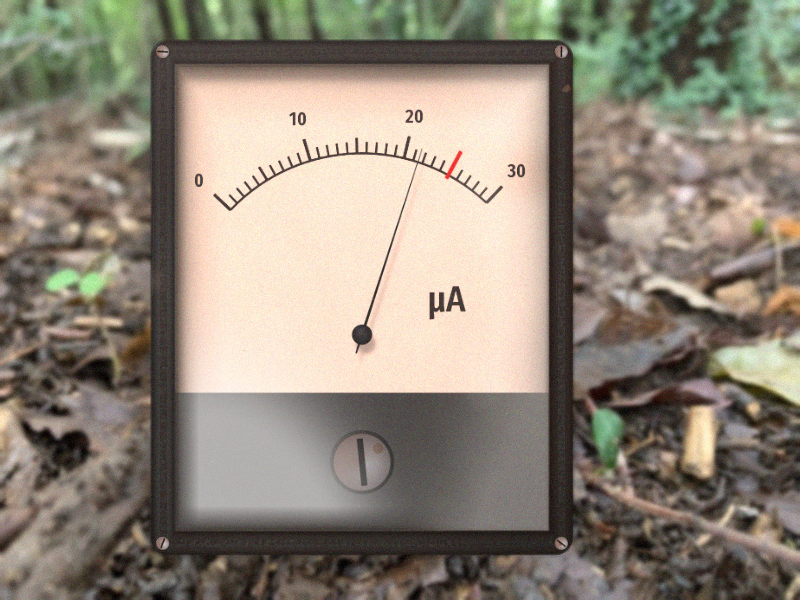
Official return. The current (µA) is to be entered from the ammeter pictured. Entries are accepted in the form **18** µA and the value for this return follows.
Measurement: **21.5** µA
